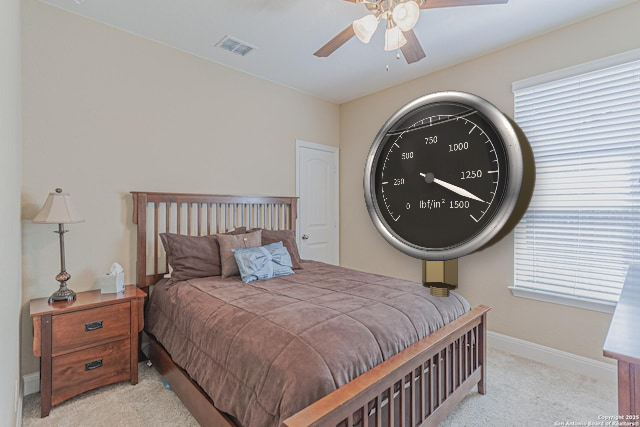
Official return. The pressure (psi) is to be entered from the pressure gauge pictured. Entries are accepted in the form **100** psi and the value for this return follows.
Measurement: **1400** psi
